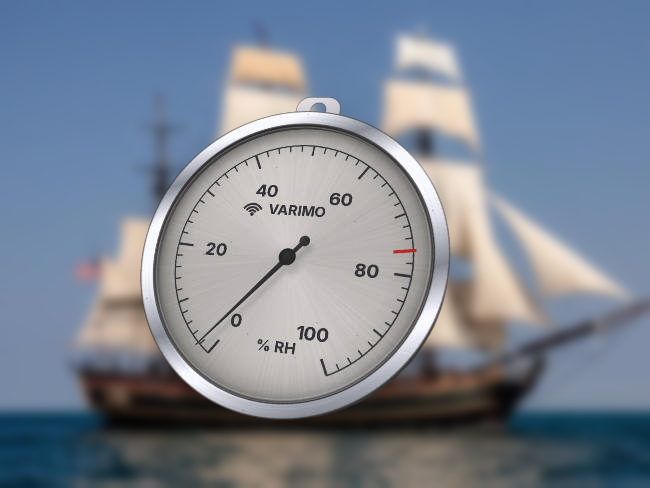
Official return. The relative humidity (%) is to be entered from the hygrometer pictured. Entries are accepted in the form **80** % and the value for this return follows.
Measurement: **2** %
